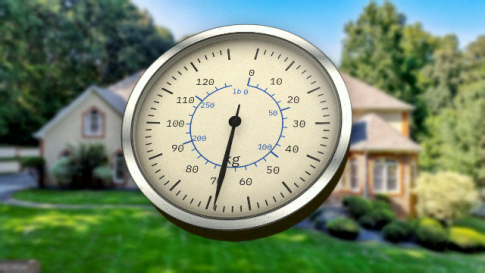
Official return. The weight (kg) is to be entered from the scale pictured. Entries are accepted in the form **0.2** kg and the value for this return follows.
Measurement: **68** kg
